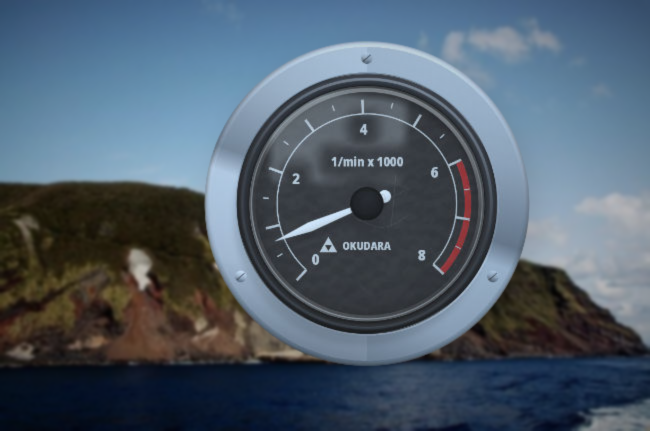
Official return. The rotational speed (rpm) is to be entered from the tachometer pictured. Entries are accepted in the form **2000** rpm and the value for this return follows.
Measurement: **750** rpm
